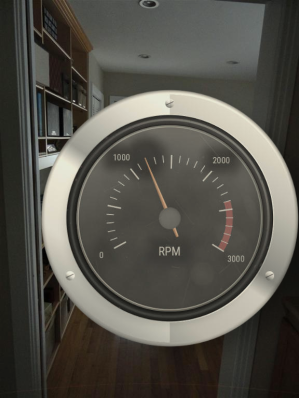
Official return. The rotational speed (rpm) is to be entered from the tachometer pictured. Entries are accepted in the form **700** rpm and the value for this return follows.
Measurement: **1200** rpm
